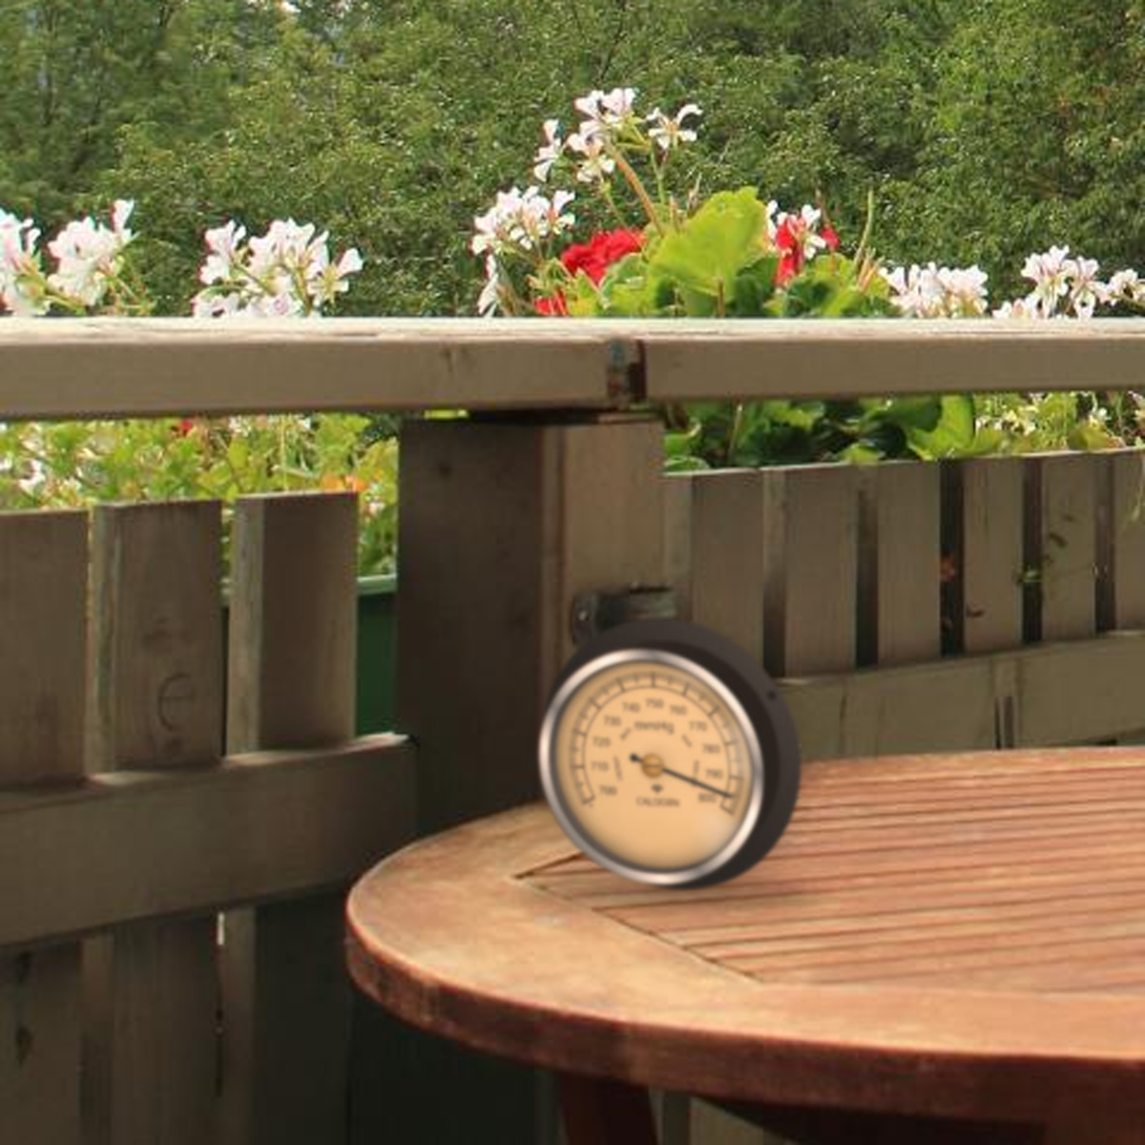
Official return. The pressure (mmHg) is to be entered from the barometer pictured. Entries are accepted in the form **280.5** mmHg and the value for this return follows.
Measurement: **795** mmHg
